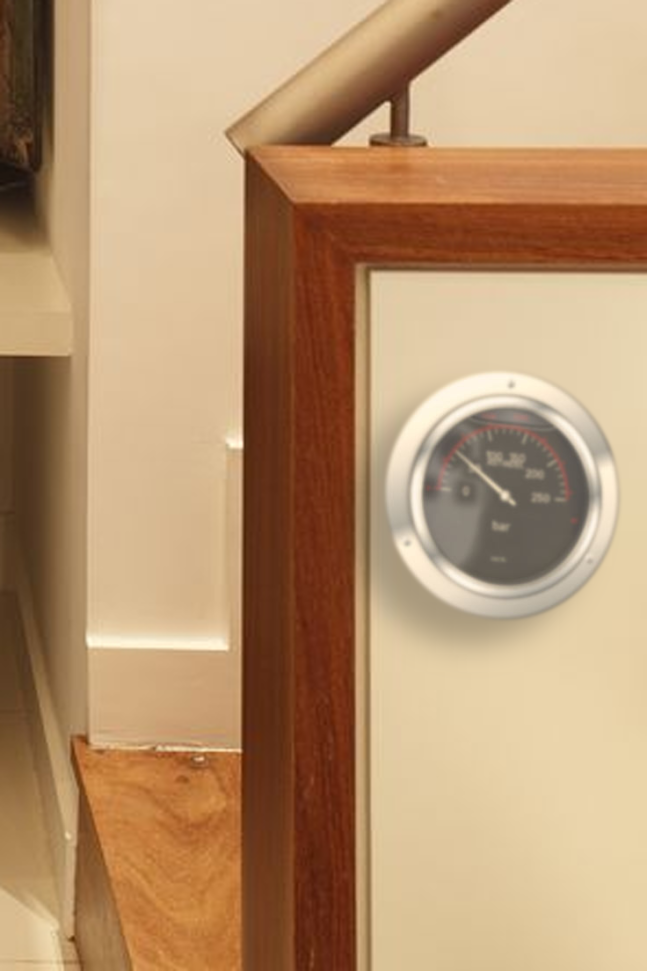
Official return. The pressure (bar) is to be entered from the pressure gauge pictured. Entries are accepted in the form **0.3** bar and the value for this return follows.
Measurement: **50** bar
